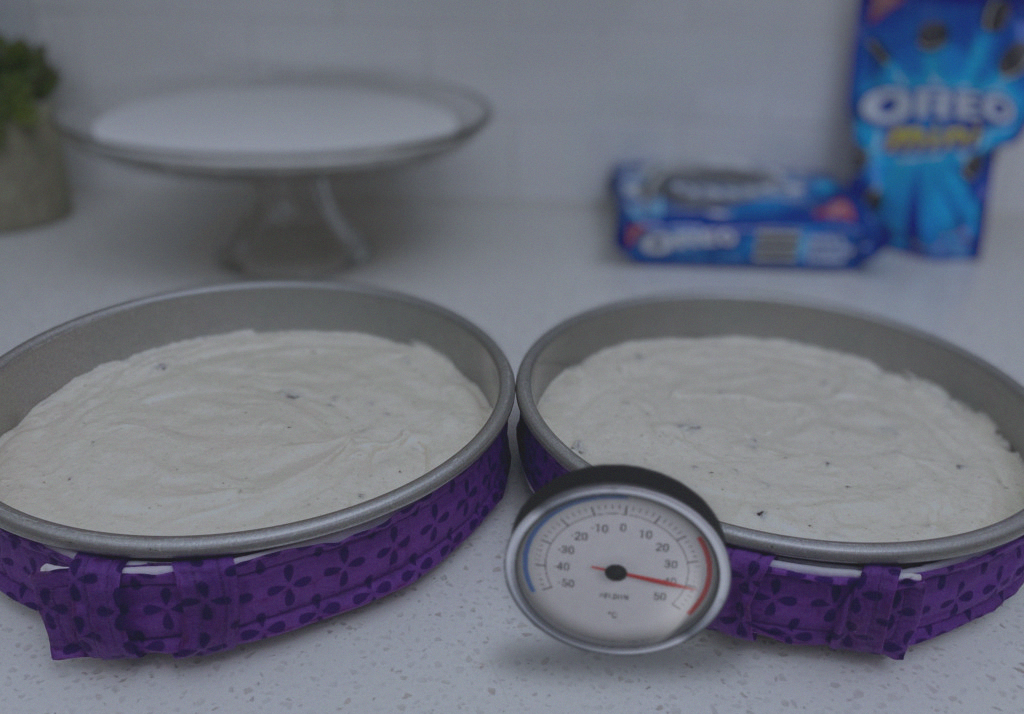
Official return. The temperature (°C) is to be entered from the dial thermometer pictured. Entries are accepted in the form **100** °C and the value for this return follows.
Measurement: **40** °C
